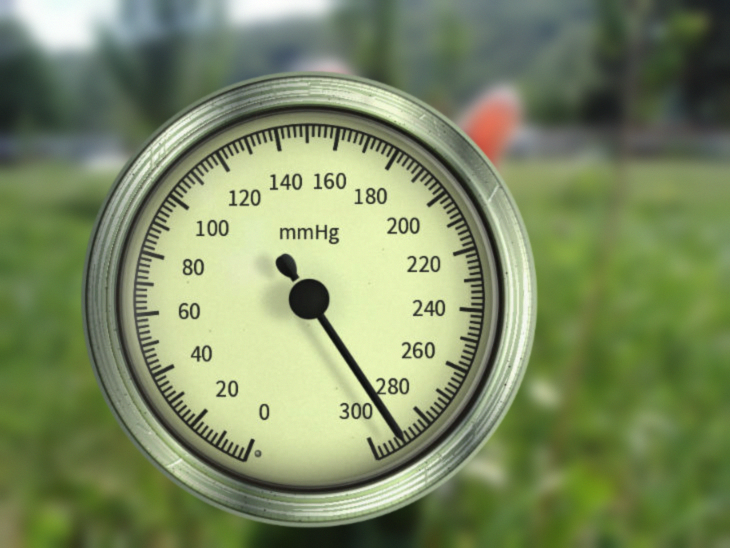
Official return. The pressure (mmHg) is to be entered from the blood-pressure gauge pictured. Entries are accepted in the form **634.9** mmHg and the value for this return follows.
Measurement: **290** mmHg
